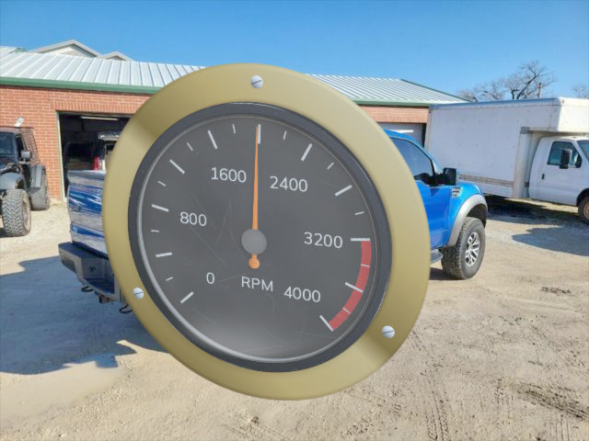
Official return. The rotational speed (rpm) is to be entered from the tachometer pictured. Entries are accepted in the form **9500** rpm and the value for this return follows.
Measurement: **2000** rpm
